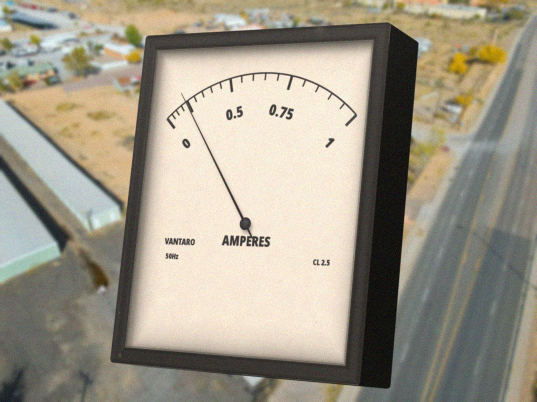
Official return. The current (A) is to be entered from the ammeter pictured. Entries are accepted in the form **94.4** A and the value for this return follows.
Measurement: **0.25** A
